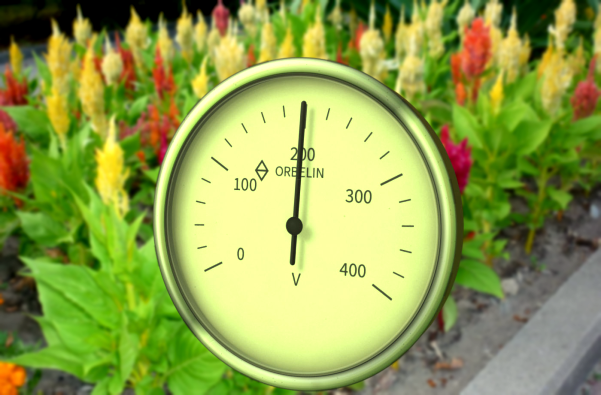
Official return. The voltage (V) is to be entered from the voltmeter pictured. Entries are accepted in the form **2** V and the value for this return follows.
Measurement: **200** V
